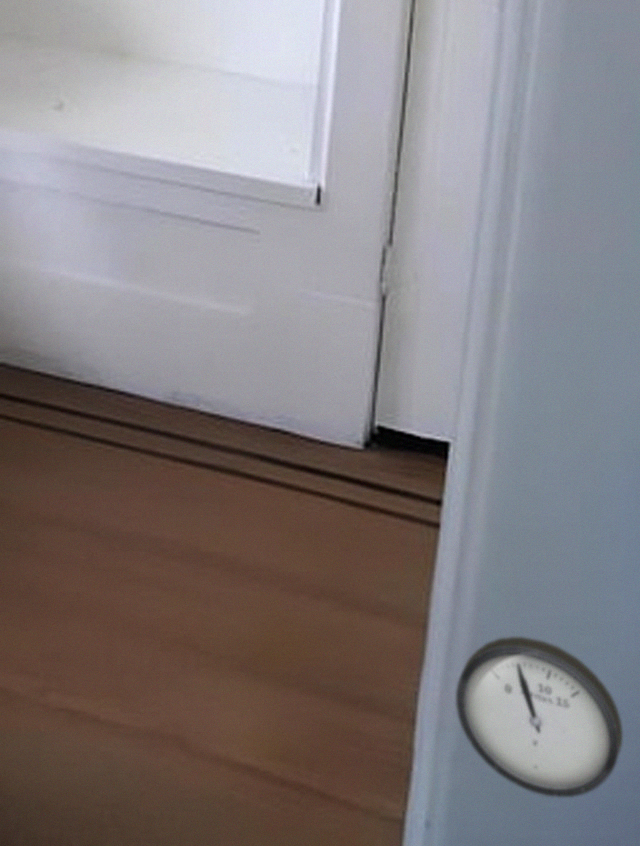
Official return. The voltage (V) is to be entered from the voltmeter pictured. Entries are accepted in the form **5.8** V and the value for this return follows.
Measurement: **5** V
